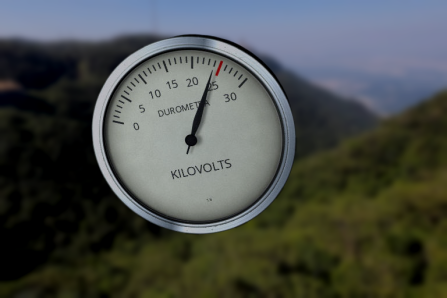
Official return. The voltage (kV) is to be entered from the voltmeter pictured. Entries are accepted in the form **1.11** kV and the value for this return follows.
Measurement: **24** kV
